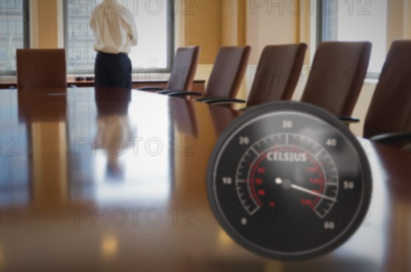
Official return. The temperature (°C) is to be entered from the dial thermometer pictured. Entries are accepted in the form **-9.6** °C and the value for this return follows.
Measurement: **54** °C
